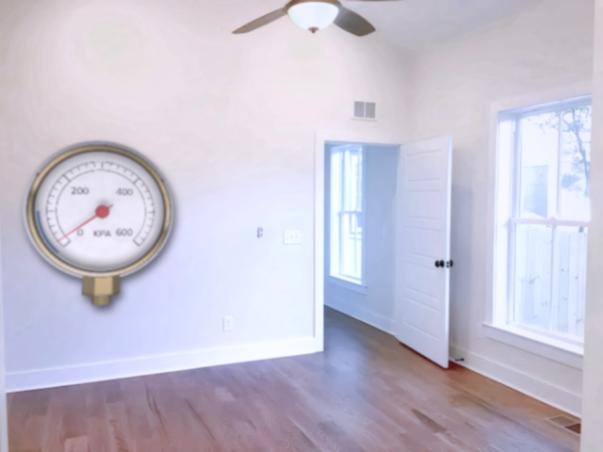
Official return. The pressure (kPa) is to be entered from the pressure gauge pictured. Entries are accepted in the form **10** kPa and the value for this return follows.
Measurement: **20** kPa
